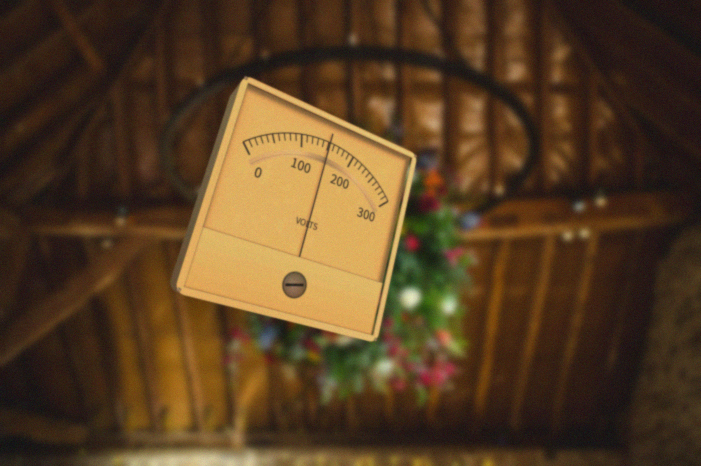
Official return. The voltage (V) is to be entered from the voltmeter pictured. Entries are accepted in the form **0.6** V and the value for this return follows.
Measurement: **150** V
